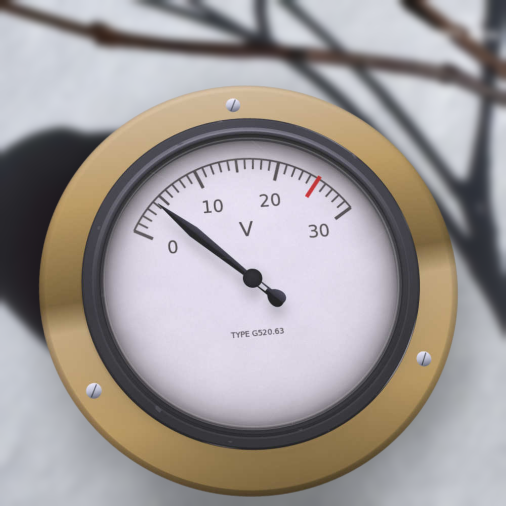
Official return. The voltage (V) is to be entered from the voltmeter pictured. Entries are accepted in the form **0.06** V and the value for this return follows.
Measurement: **4** V
